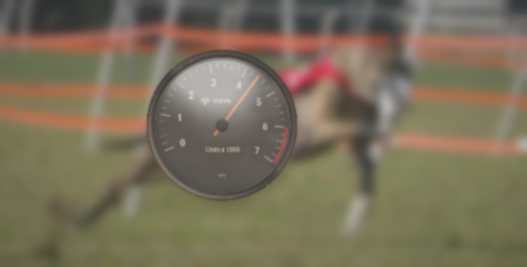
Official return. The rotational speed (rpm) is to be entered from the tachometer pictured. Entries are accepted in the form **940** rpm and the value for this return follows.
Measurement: **4400** rpm
